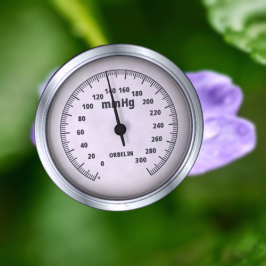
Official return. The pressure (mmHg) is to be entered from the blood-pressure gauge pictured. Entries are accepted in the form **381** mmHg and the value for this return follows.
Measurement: **140** mmHg
